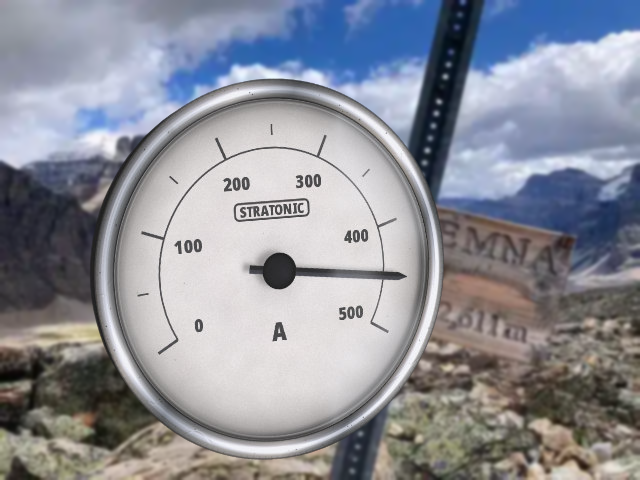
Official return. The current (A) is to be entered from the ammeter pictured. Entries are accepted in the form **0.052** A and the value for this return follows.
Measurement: **450** A
